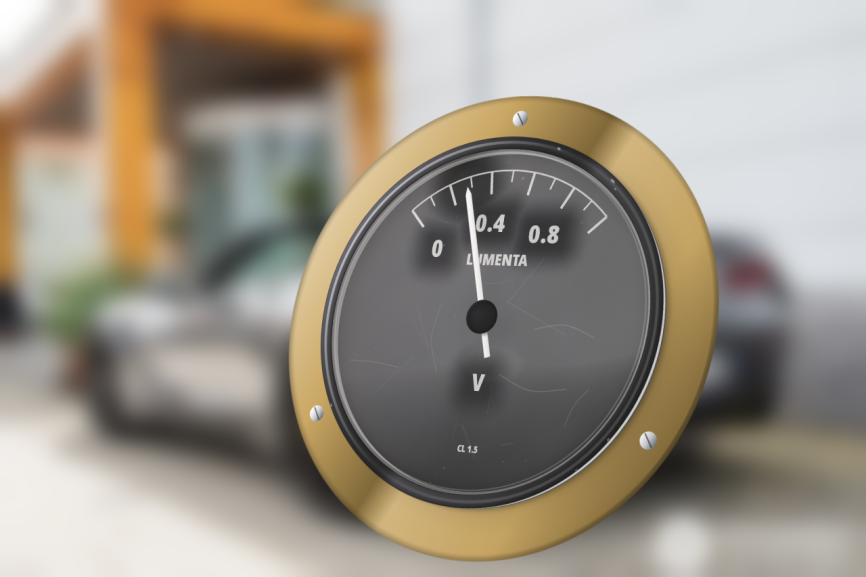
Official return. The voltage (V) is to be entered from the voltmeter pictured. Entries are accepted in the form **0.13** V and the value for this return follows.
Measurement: **0.3** V
